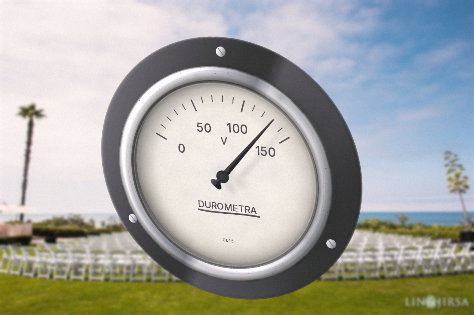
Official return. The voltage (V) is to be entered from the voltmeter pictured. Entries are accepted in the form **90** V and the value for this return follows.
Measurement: **130** V
